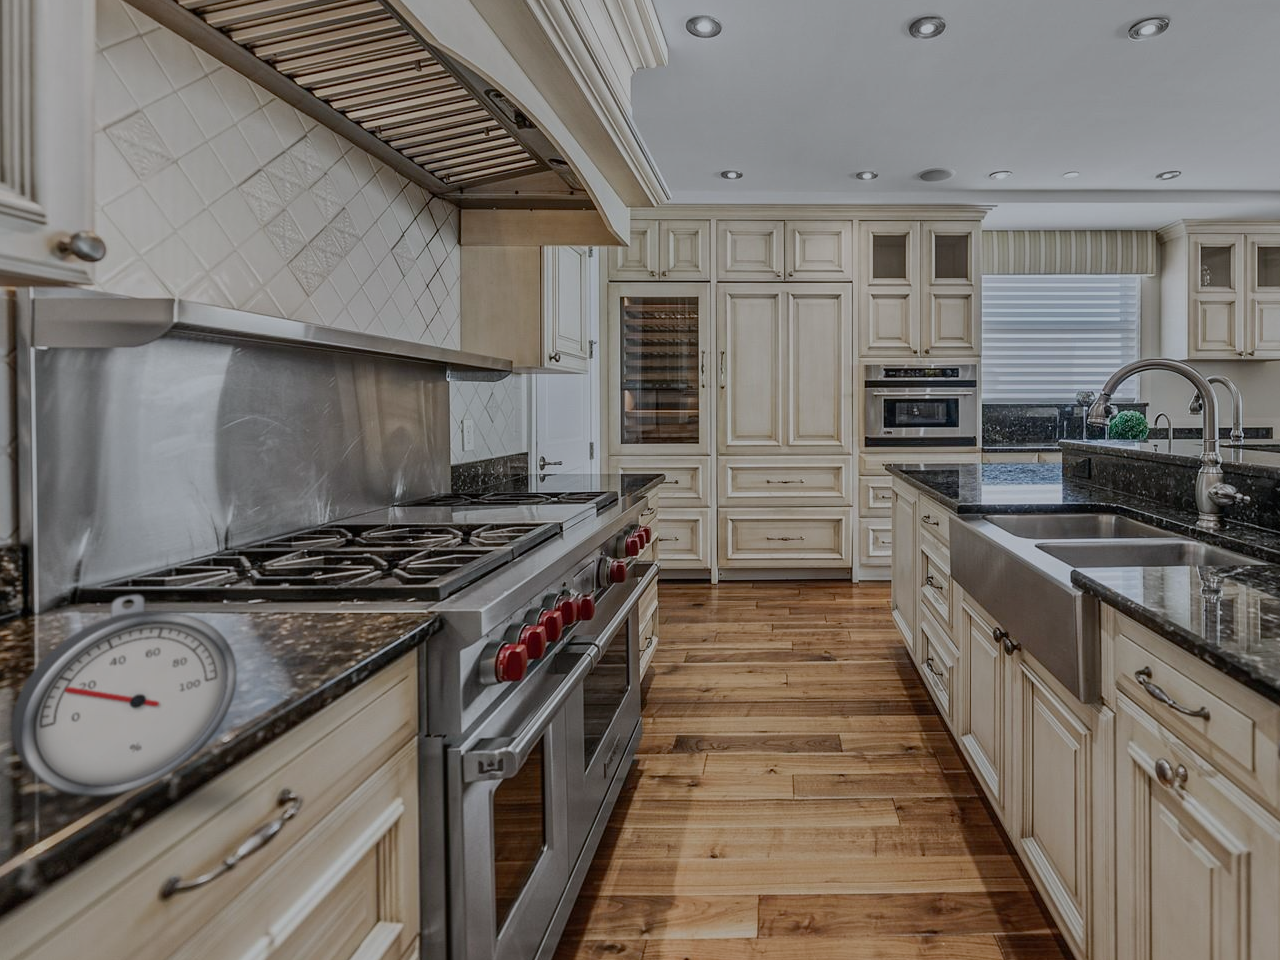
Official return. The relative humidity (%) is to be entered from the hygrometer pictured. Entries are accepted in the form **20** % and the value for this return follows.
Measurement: **16** %
